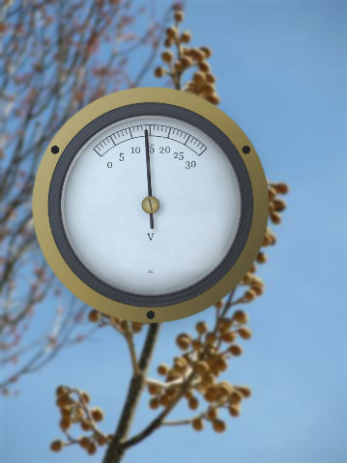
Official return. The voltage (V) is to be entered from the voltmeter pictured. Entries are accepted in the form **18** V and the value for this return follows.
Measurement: **14** V
